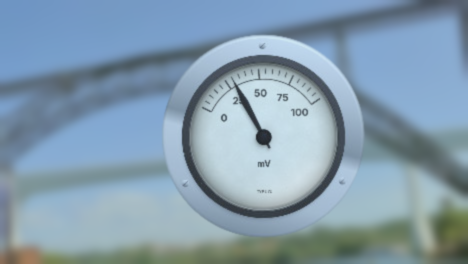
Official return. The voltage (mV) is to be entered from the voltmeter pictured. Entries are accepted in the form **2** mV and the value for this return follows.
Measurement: **30** mV
